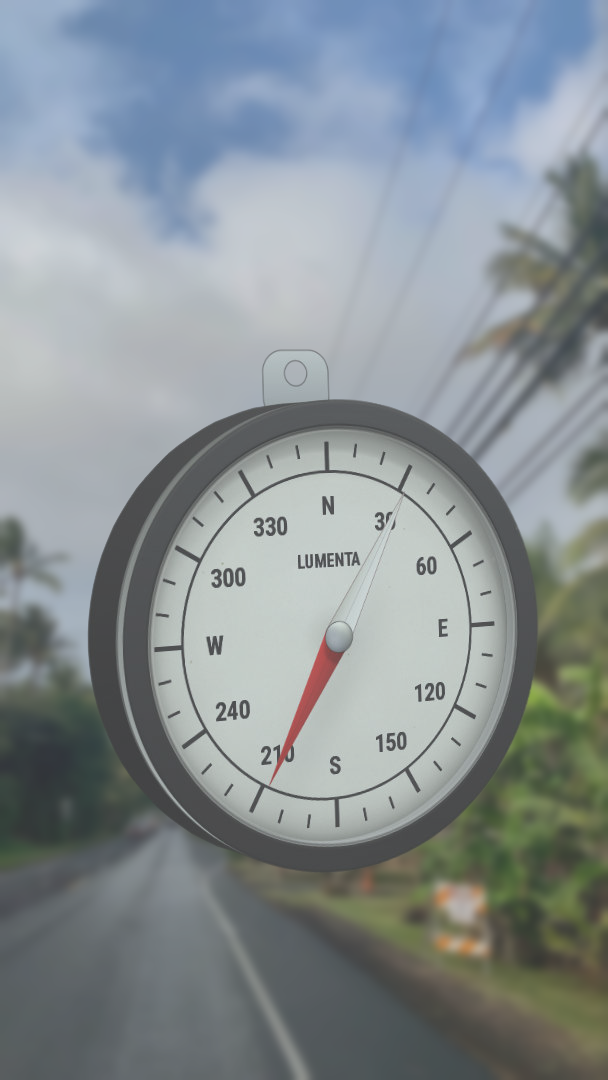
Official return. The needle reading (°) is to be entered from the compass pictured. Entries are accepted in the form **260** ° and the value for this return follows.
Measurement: **210** °
